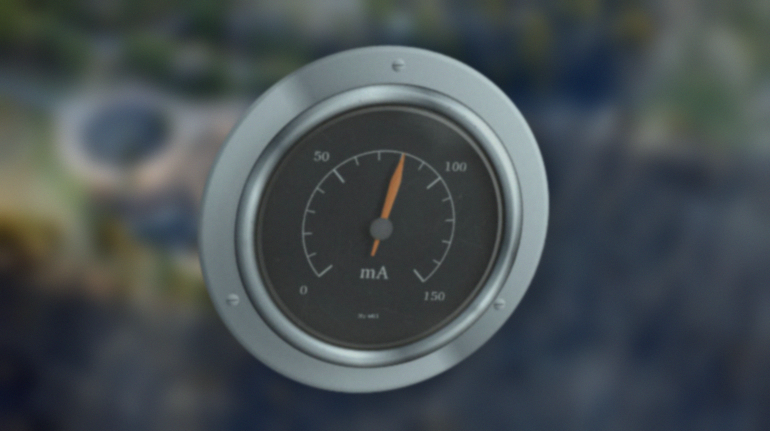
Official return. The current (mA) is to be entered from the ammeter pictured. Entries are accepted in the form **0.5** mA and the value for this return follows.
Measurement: **80** mA
